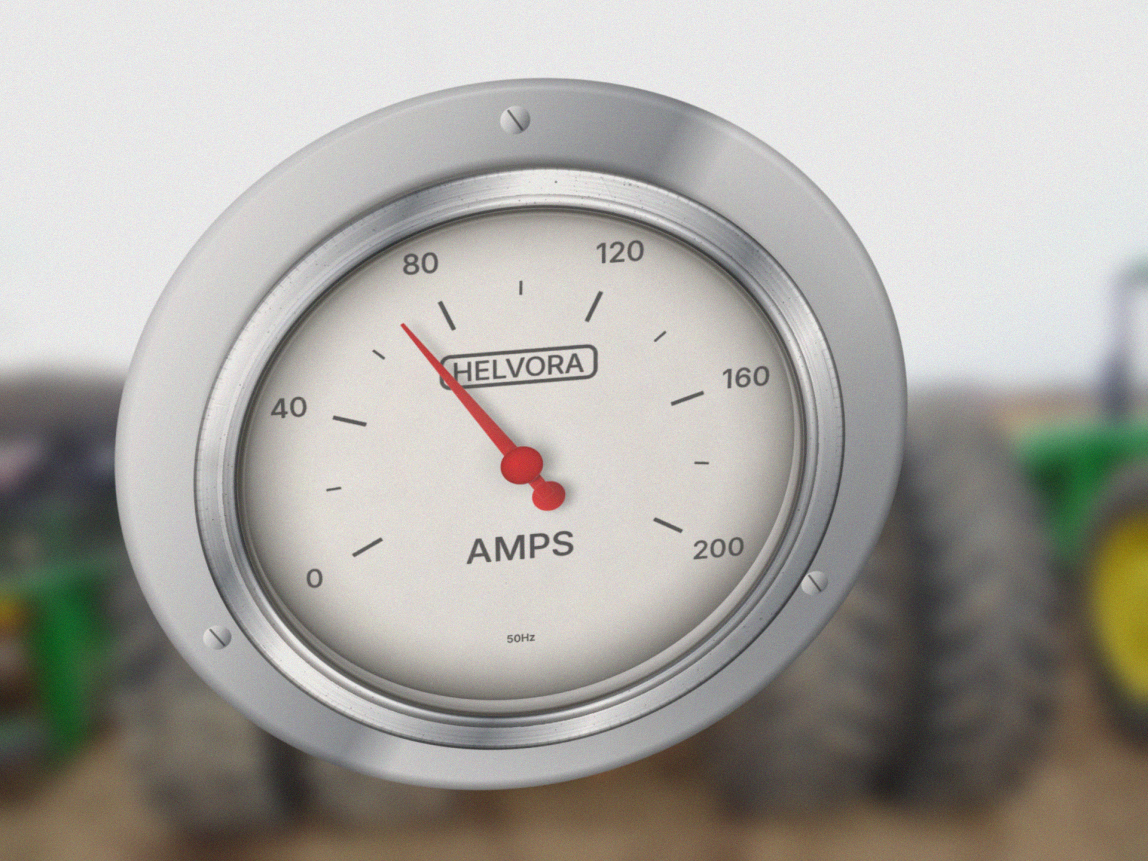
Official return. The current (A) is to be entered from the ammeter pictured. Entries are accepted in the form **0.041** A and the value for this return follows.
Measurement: **70** A
